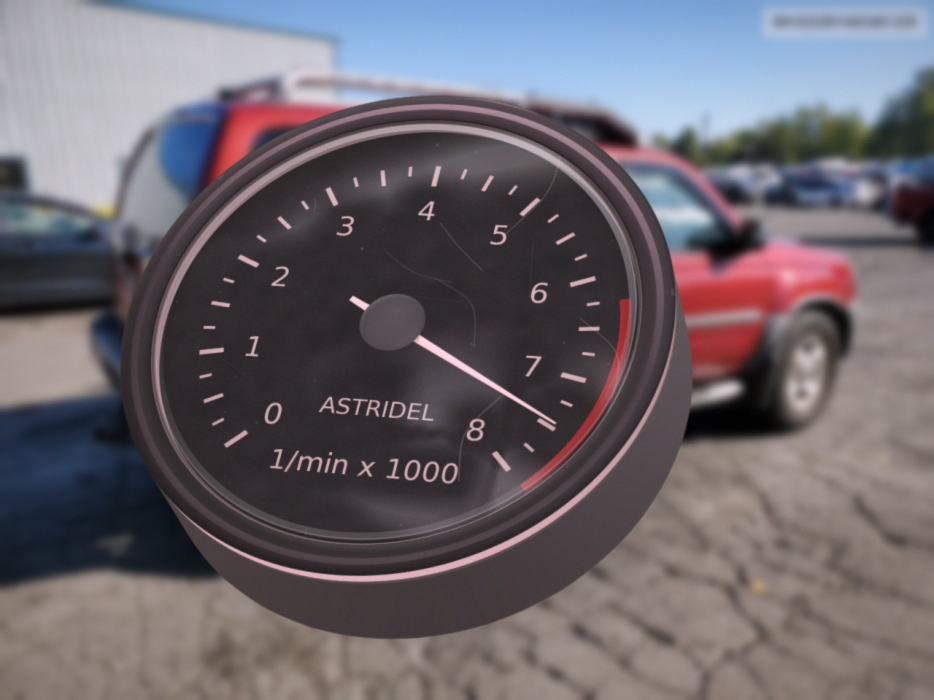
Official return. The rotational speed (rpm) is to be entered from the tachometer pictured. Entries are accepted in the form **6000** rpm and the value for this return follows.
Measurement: **7500** rpm
